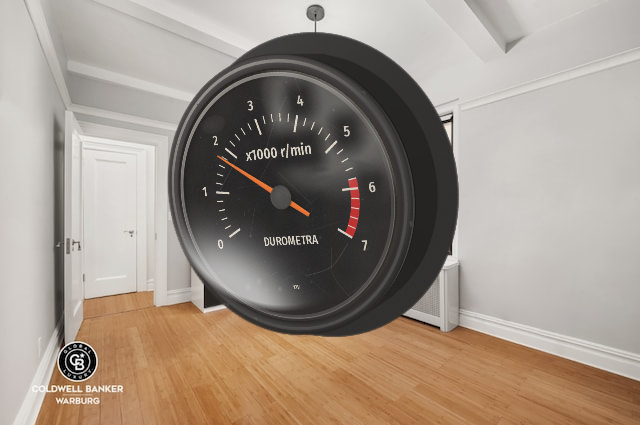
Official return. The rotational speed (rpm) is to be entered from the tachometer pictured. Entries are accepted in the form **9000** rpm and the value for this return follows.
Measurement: **1800** rpm
